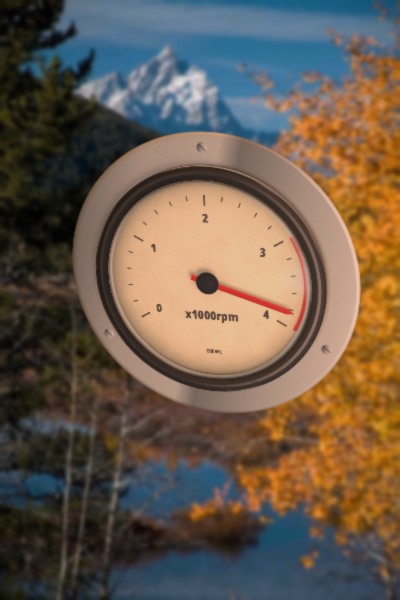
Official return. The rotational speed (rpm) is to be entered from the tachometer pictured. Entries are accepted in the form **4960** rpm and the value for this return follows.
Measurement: **3800** rpm
